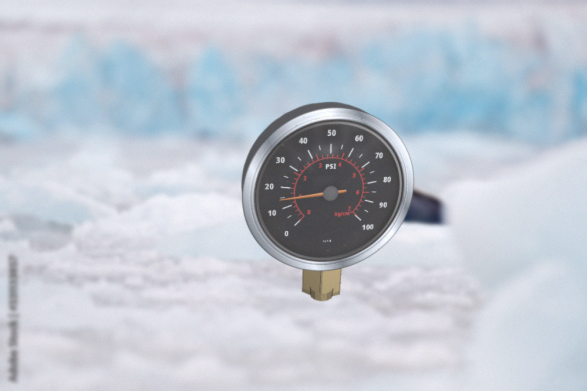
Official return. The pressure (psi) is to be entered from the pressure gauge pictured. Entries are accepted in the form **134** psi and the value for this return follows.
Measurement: **15** psi
